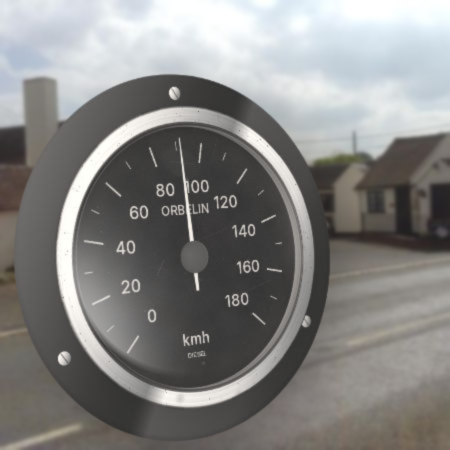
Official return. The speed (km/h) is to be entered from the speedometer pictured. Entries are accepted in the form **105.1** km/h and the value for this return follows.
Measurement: **90** km/h
